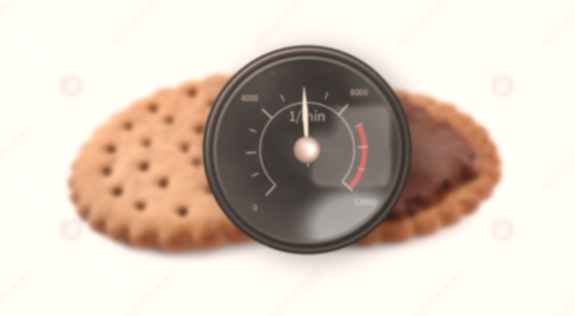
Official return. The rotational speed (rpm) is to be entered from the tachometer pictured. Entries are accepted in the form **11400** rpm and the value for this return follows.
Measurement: **6000** rpm
